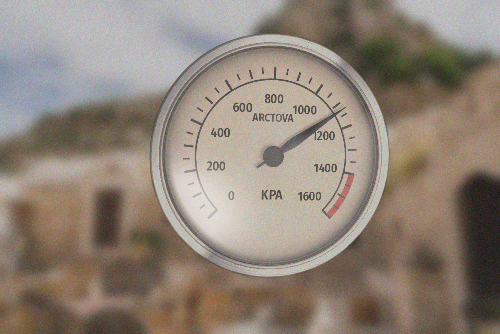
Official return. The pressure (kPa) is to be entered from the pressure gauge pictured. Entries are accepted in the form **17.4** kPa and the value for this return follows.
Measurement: **1125** kPa
